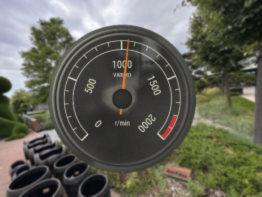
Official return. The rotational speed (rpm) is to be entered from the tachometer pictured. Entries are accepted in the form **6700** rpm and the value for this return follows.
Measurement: **1050** rpm
